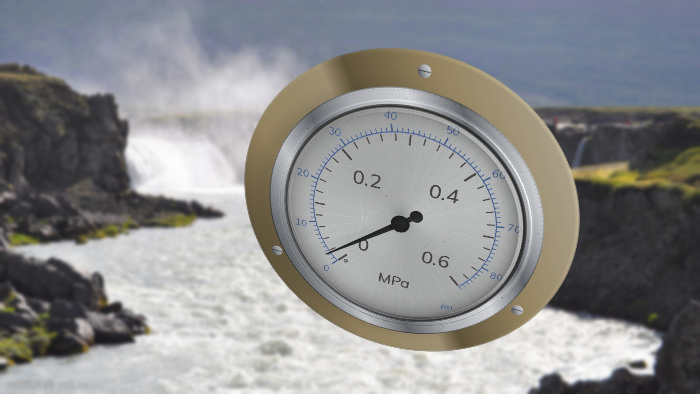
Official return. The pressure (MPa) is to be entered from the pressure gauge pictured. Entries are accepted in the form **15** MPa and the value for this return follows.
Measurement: **0.02** MPa
